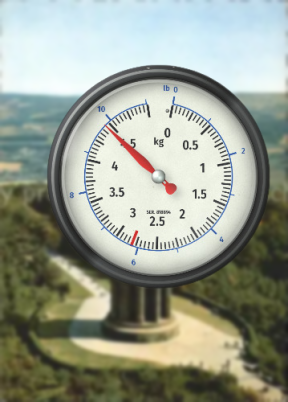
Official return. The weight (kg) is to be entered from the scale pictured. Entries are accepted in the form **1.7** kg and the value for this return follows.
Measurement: **4.45** kg
